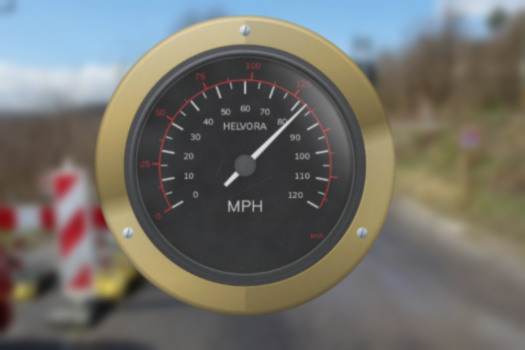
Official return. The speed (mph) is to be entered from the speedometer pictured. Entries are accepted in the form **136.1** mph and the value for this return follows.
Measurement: **82.5** mph
